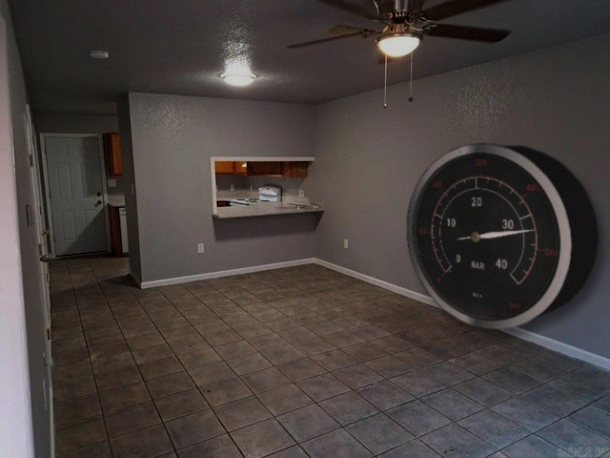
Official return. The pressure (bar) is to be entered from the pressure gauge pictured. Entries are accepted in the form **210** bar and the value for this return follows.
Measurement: **32** bar
